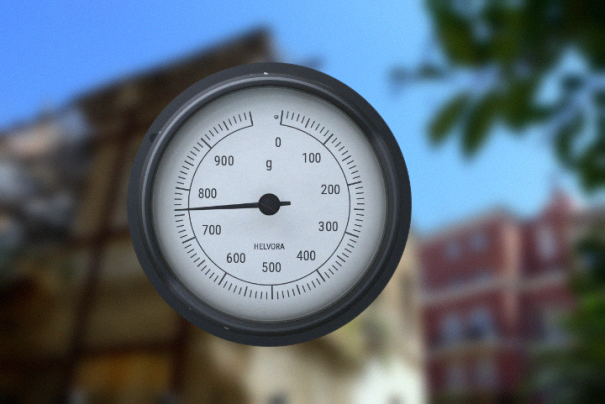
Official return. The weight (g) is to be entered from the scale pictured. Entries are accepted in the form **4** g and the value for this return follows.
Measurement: **760** g
